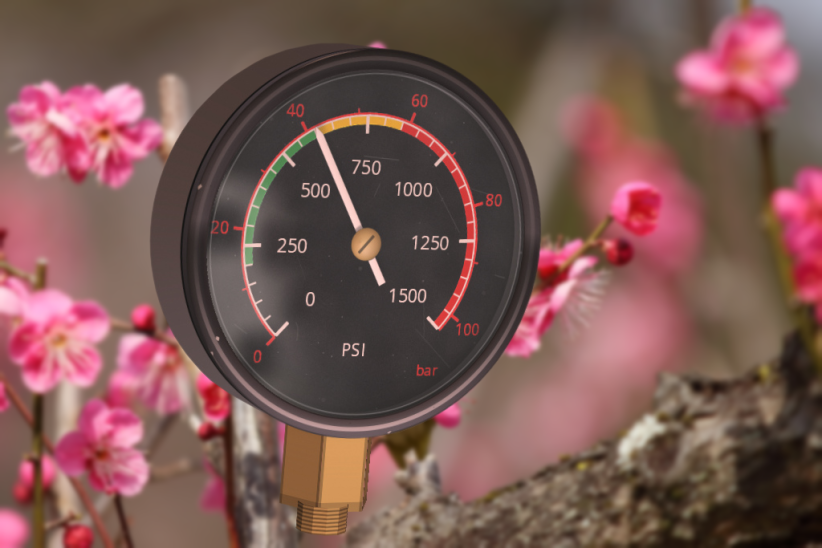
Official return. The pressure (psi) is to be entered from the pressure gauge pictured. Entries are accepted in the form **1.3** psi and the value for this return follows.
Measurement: **600** psi
